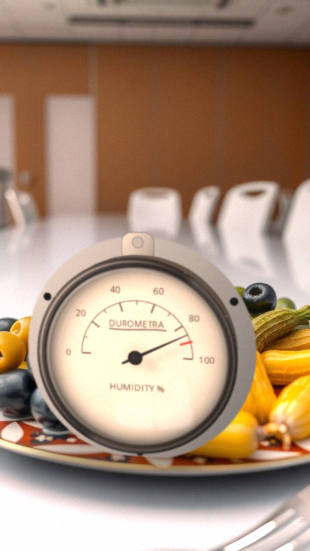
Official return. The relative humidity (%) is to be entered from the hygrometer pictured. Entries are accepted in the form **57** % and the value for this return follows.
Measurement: **85** %
